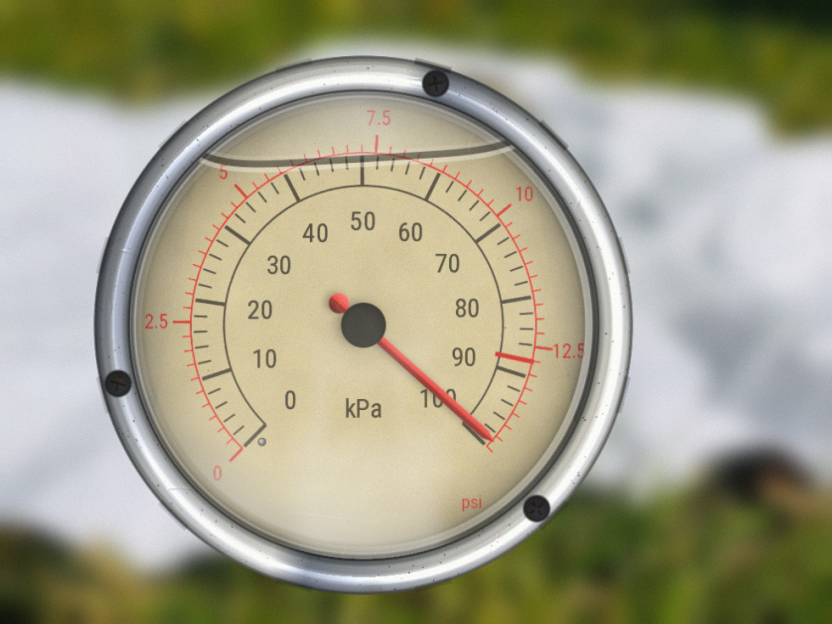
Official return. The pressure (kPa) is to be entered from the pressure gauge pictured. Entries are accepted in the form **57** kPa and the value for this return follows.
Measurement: **99** kPa
